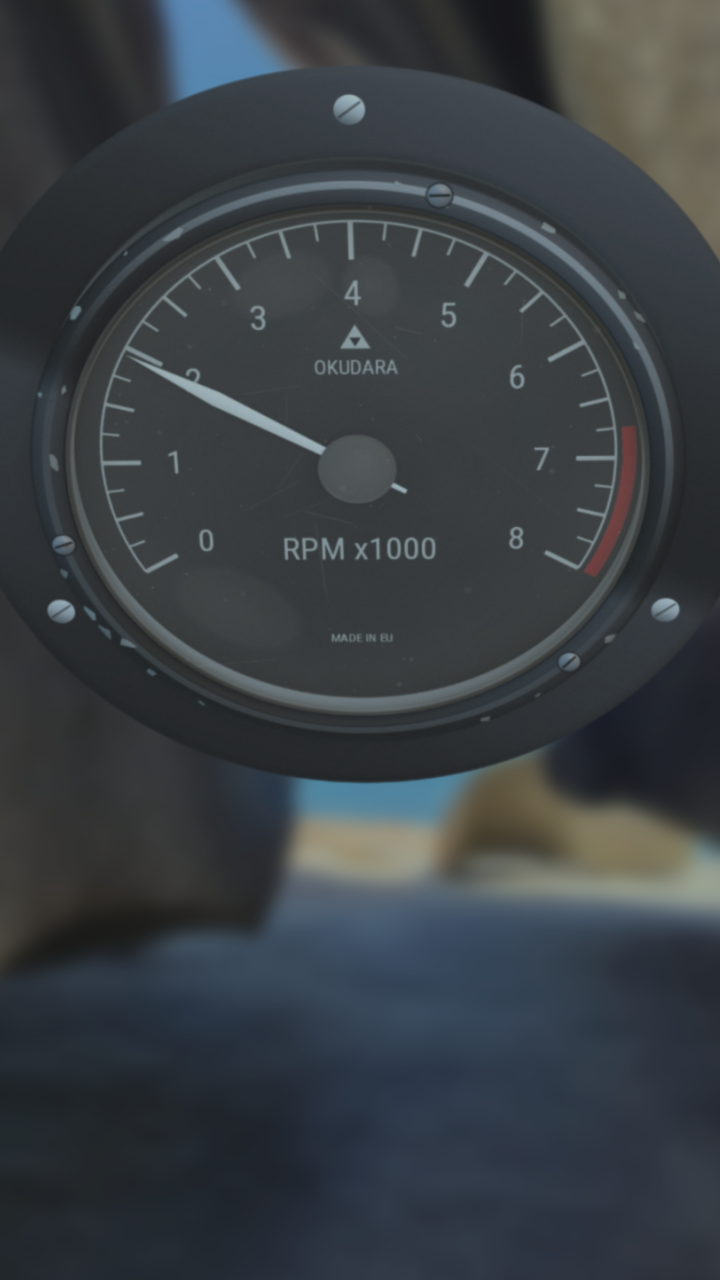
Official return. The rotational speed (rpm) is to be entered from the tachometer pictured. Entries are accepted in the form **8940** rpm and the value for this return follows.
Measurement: **2000** rpm
